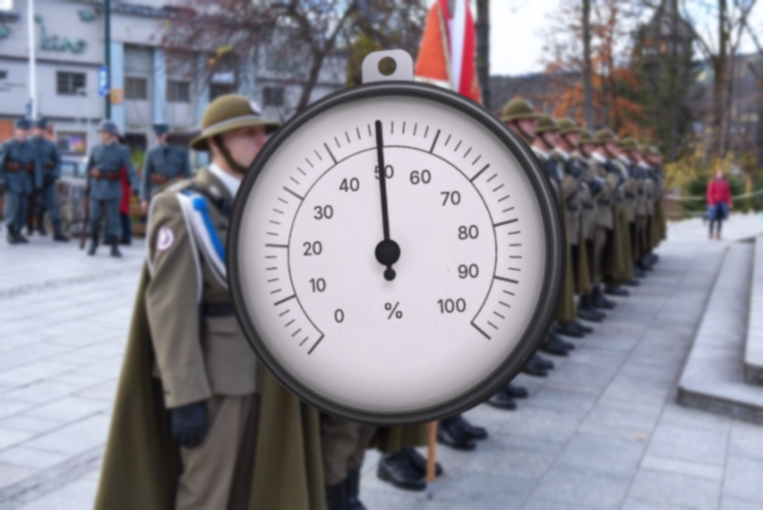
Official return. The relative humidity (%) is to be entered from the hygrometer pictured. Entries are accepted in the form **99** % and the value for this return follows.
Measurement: **50** %
